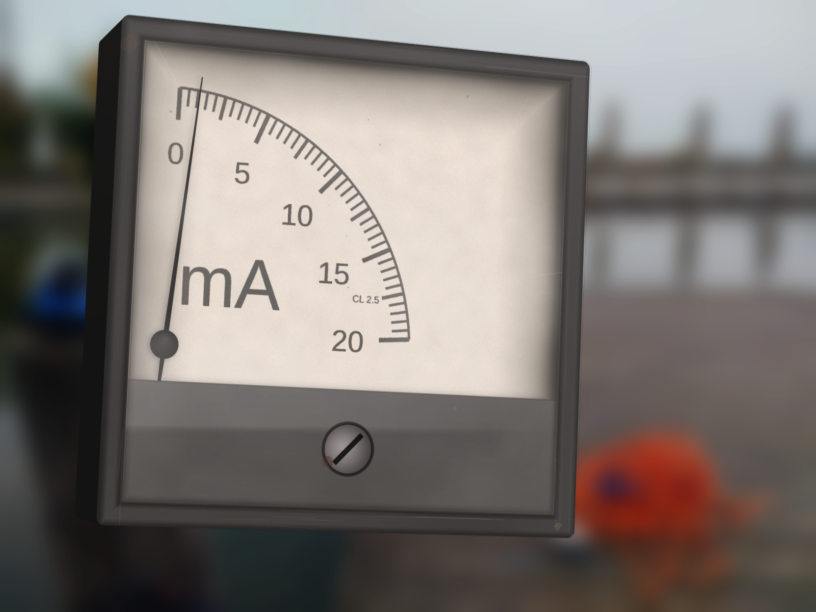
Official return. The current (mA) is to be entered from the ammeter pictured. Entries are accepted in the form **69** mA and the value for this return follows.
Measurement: **1** mA
